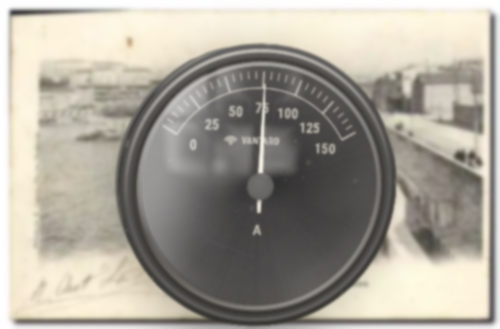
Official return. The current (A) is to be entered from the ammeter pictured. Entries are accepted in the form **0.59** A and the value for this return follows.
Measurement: **75** A
